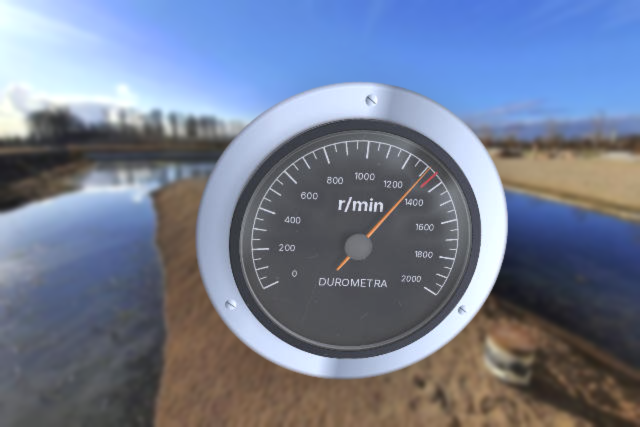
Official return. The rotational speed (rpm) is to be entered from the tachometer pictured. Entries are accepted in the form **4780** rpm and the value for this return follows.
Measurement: **1300** rpm
